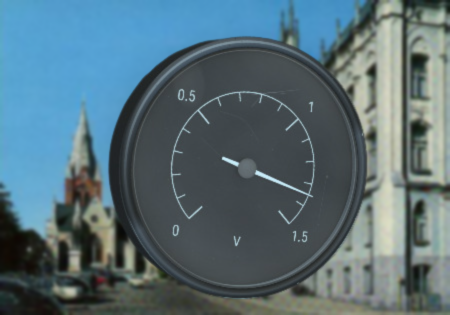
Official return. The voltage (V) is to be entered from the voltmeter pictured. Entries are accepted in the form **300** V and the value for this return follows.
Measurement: **1.35** V
